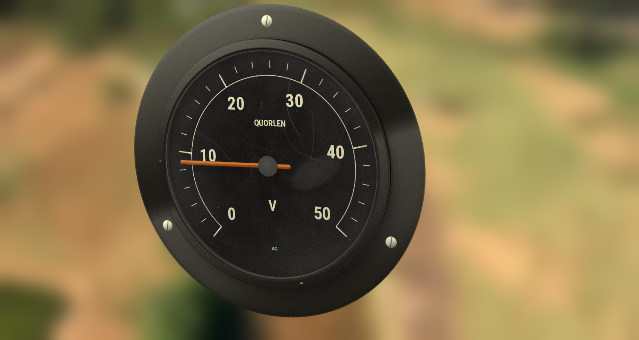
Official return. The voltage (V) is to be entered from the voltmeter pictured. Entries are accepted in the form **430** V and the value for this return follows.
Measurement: **9** V
